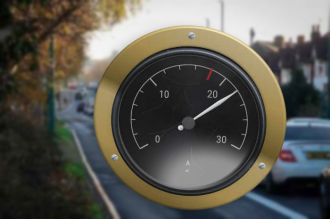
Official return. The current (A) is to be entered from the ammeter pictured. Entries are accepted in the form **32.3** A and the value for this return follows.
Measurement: **22** A
